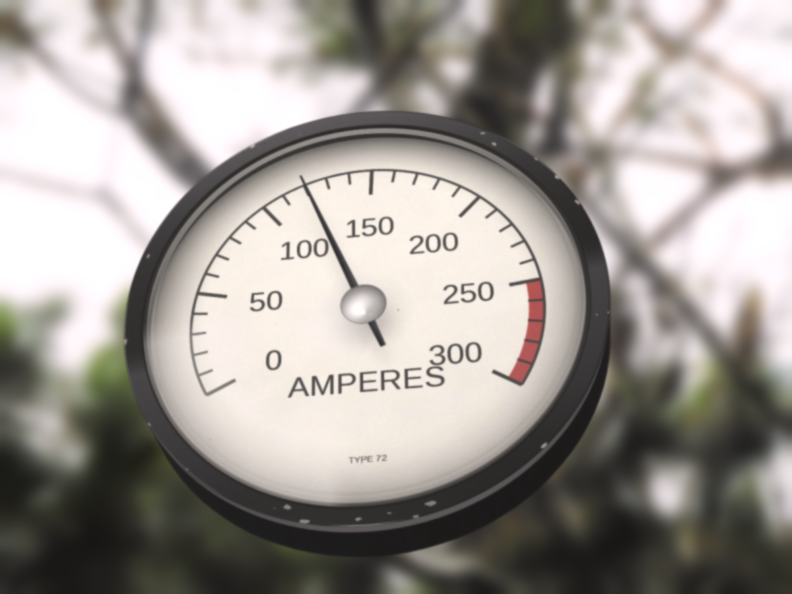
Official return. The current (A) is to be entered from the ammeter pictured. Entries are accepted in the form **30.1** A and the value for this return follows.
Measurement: **120** A
